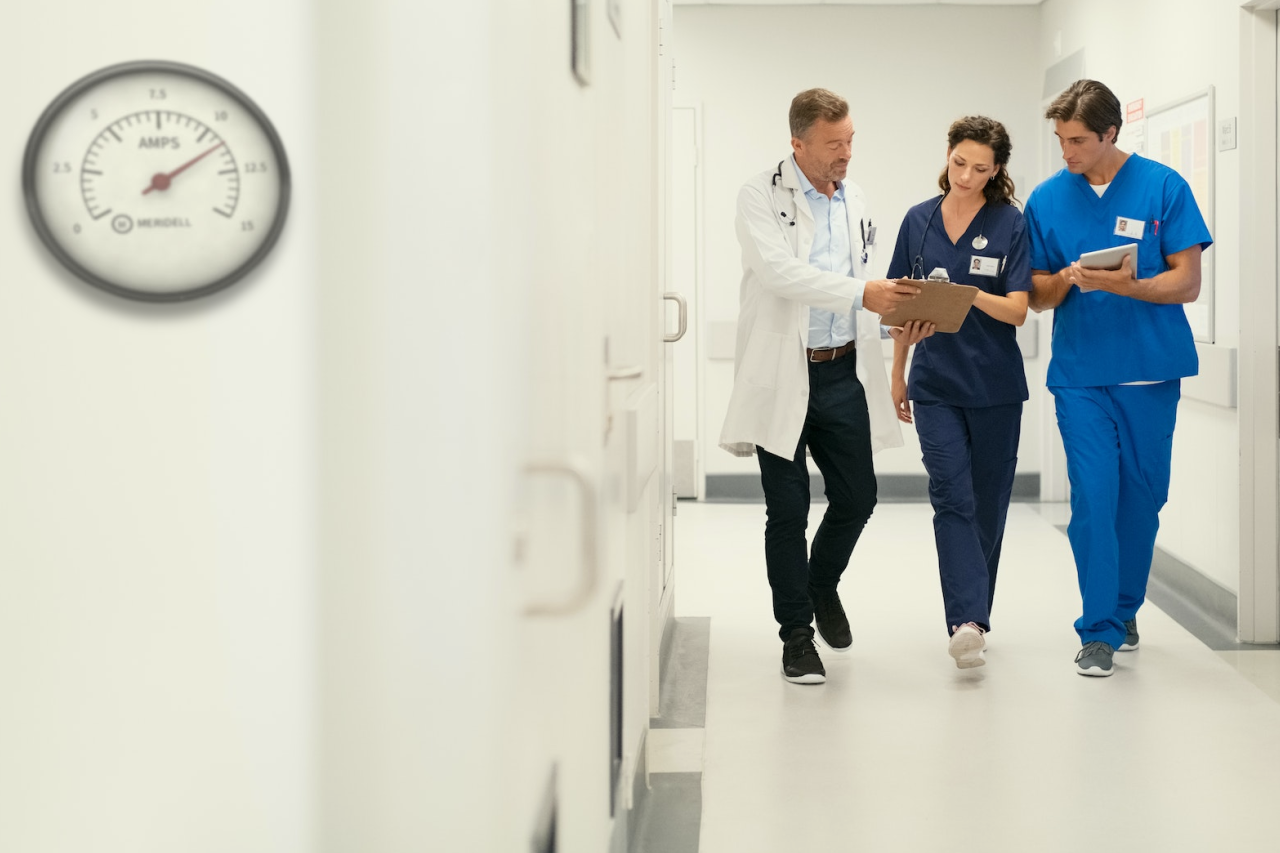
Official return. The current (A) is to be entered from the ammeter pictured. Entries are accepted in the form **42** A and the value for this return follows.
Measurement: **11** A
